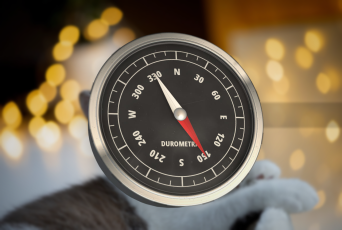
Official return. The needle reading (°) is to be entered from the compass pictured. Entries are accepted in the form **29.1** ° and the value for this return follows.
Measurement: **150** °
